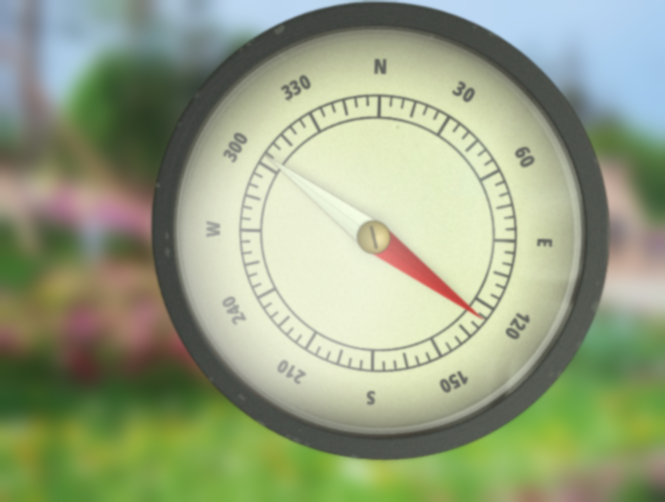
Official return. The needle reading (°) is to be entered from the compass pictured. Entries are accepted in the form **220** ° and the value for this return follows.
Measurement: **125** °
